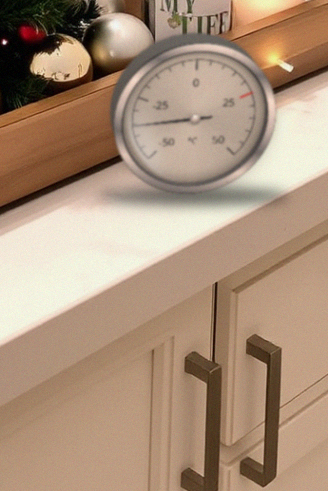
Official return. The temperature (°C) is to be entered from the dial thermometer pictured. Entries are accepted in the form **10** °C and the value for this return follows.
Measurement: **-35** °C
